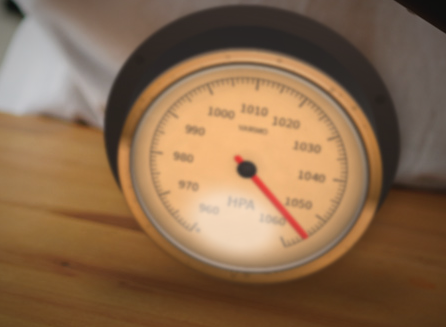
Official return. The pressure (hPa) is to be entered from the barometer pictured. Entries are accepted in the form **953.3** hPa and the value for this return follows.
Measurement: **1055** hPa
